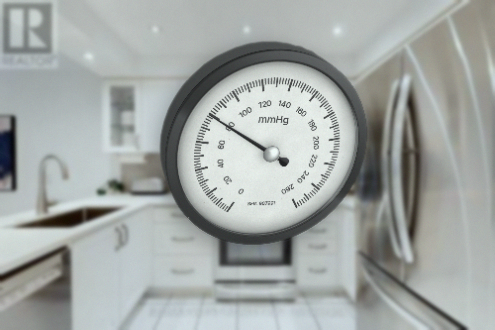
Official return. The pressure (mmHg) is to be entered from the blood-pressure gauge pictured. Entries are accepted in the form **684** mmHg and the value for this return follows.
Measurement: **80** mmHg
